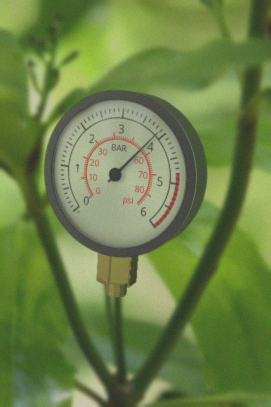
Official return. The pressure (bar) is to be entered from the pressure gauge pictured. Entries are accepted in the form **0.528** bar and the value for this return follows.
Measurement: **3.9** bar
